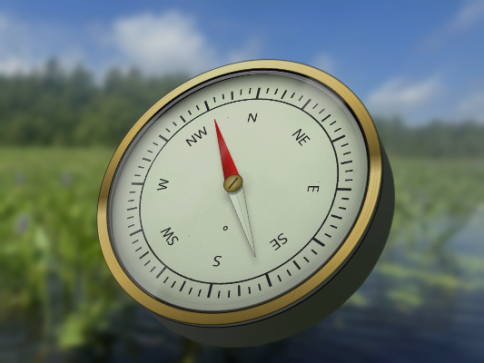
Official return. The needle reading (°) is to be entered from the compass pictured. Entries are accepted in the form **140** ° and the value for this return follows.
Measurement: **332.5** °
